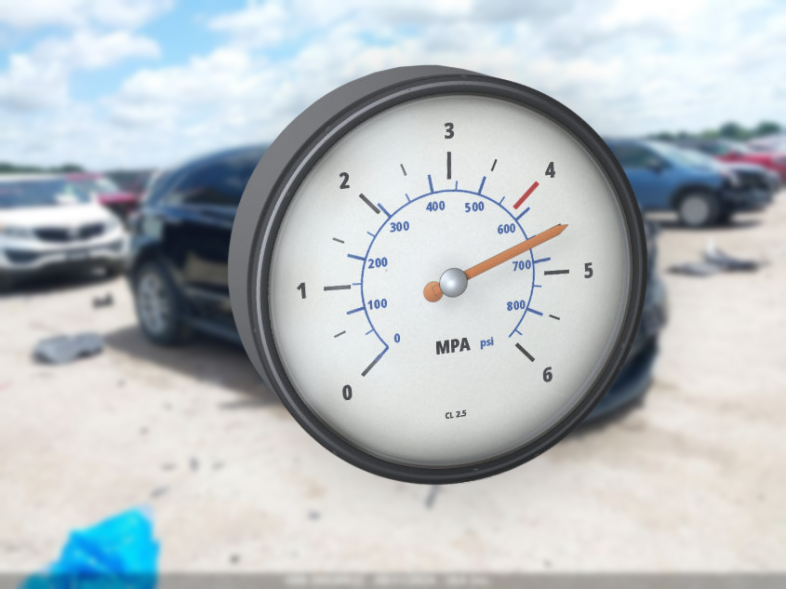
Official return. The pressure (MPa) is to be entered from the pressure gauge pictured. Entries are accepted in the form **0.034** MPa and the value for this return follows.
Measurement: **4.5** MPa
